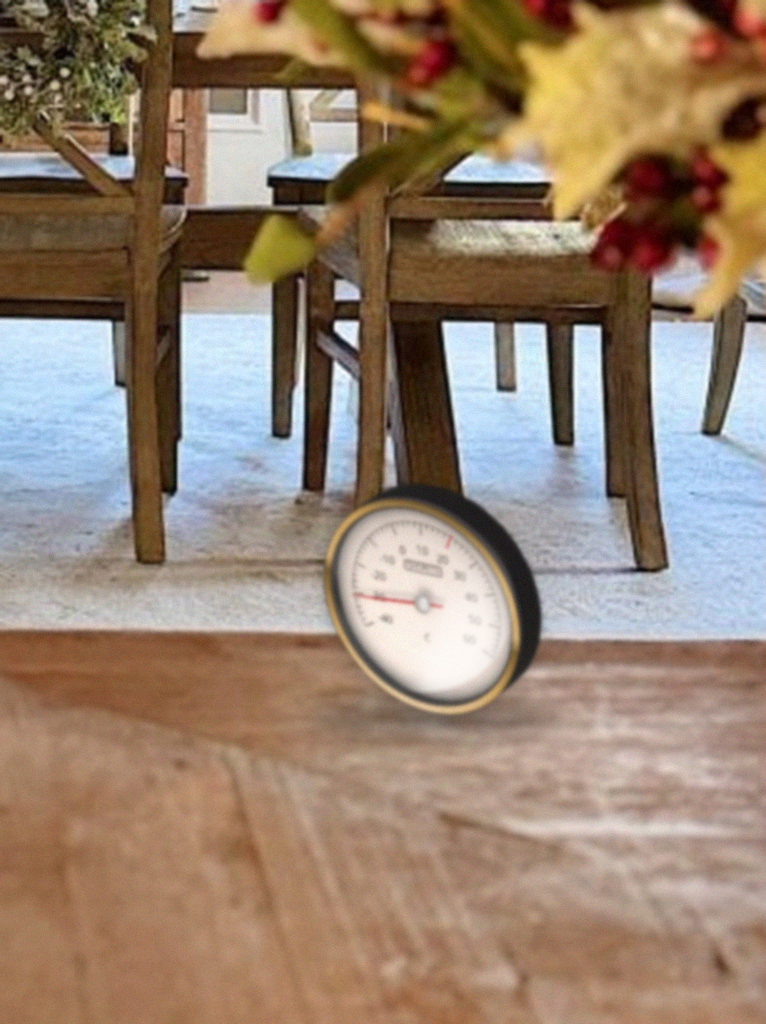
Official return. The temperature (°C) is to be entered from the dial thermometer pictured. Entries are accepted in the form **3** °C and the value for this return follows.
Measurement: **-30** °C
